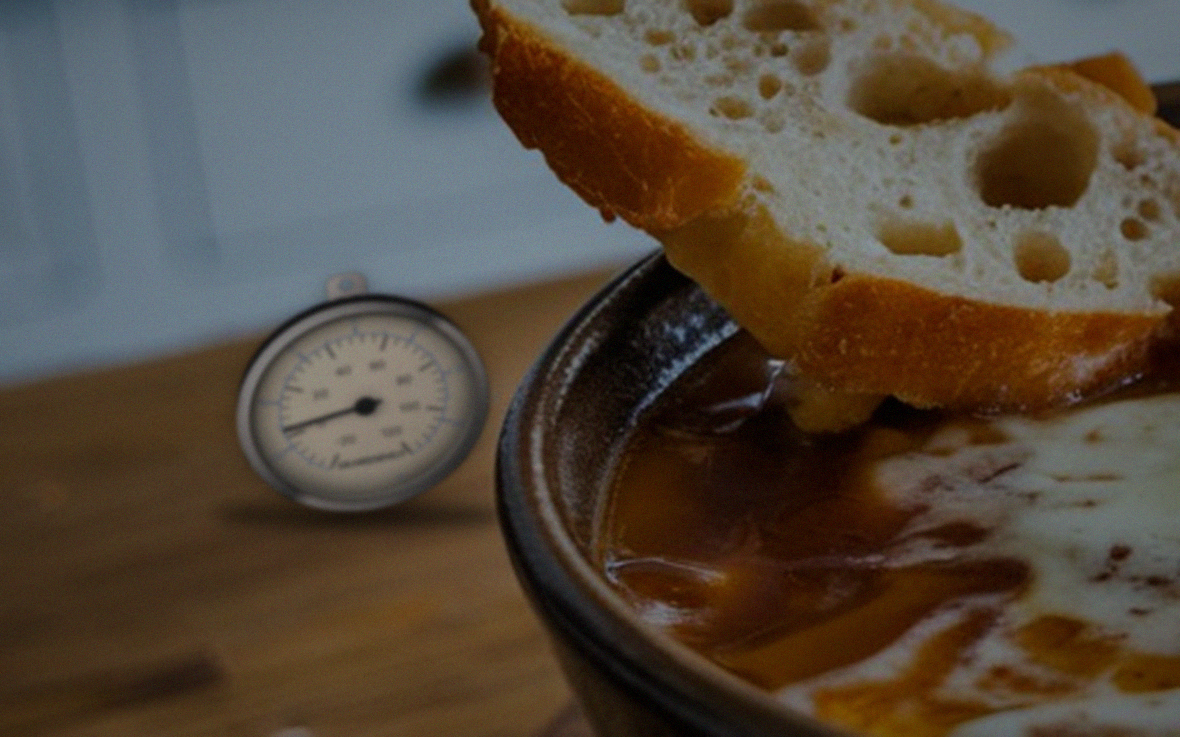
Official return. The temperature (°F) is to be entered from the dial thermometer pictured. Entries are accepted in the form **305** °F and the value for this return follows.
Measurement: **4** °F
